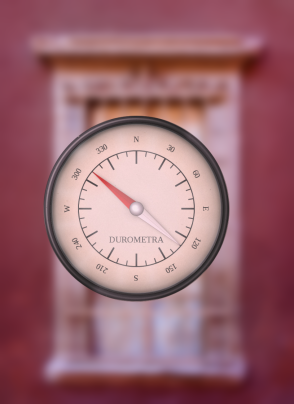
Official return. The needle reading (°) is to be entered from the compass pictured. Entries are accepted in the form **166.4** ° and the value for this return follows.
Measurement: **310** °
